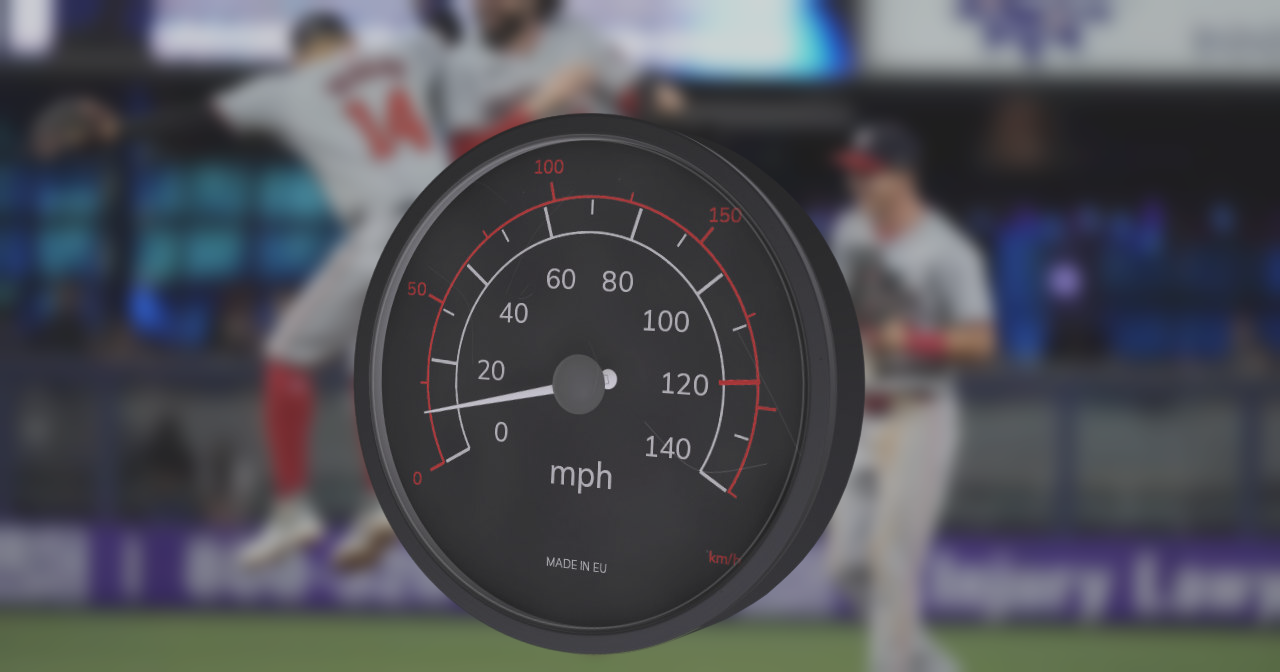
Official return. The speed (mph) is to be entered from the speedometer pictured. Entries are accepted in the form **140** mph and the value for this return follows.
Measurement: **10** mph
